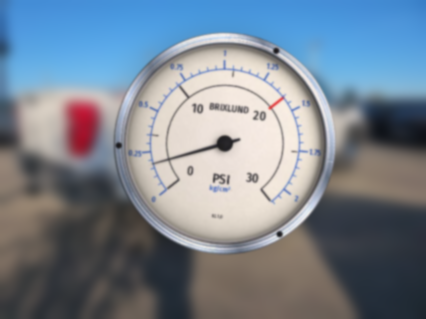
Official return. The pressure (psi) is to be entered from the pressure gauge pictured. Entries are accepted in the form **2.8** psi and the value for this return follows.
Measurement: **2.5** psi
